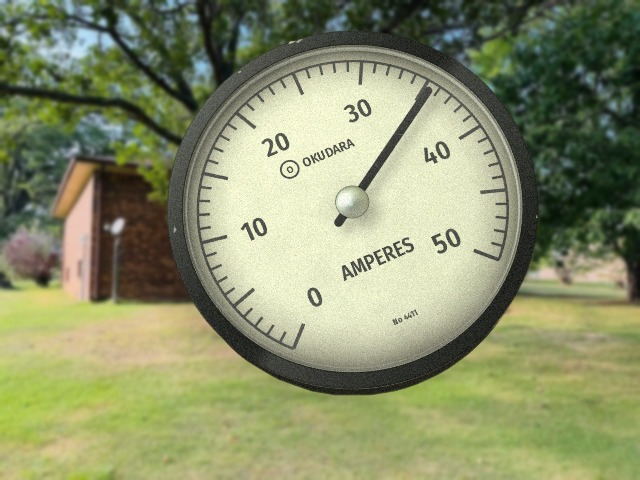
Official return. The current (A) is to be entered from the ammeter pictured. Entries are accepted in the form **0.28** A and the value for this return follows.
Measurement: **35.5** A
